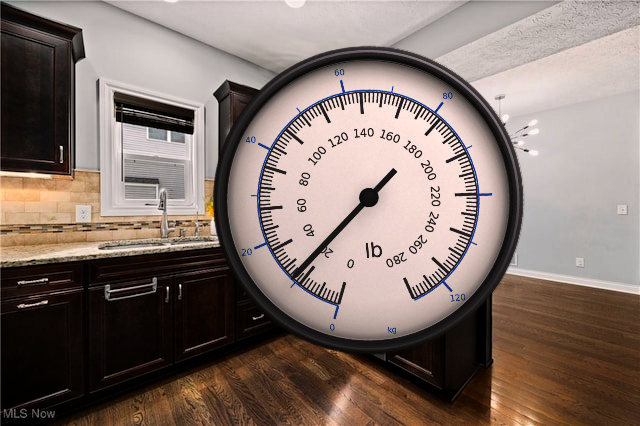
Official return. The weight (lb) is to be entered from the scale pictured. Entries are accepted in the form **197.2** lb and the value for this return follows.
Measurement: **24** lb
